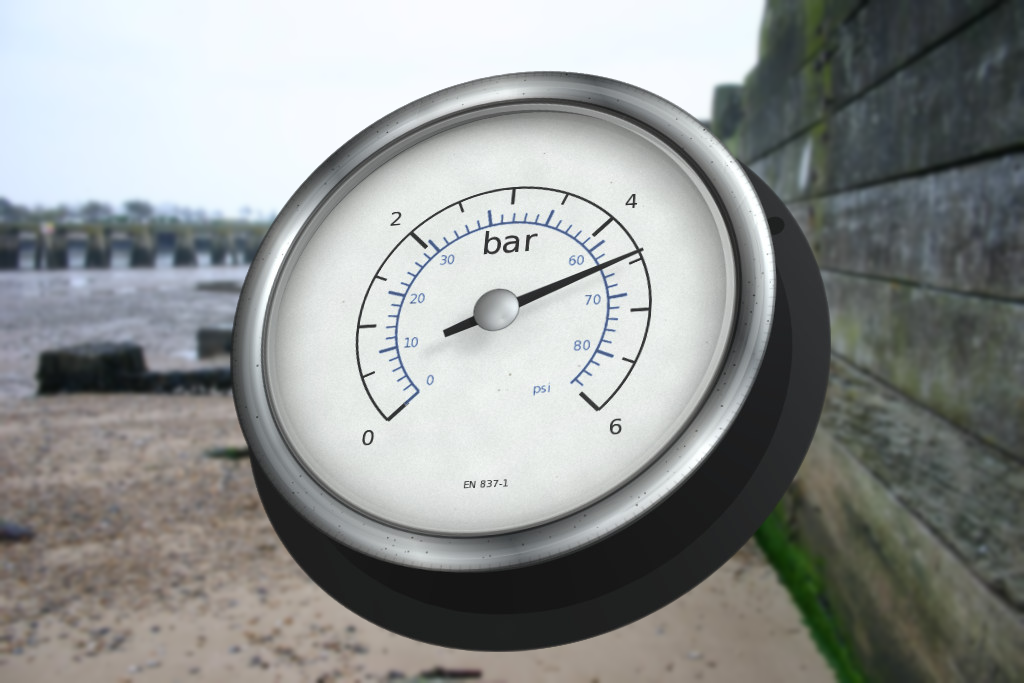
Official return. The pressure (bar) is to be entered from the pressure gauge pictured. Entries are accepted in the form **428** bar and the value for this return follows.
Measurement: **4.5** bar
